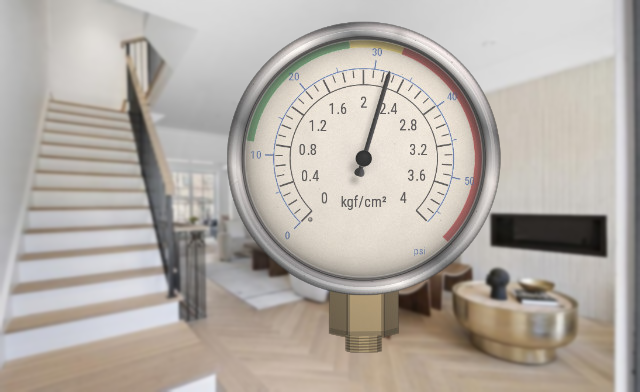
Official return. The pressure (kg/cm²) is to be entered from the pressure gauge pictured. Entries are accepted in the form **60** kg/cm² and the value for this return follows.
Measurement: **2.25** kg/cm²
